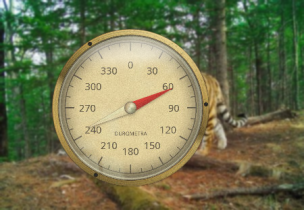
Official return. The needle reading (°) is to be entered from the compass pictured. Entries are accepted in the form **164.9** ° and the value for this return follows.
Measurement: **65** °
